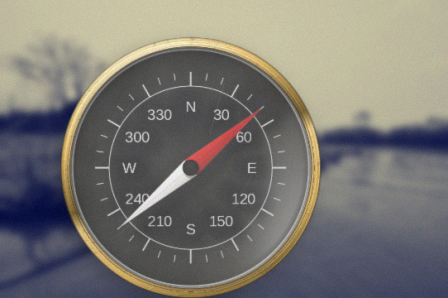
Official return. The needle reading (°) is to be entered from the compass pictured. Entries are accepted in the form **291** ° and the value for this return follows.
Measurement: **50** °
